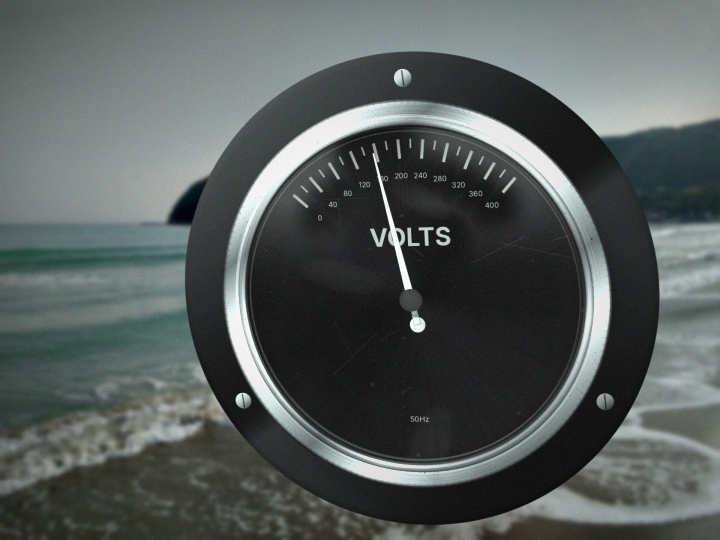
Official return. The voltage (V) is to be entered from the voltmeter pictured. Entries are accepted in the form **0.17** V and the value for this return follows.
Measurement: **160** V
